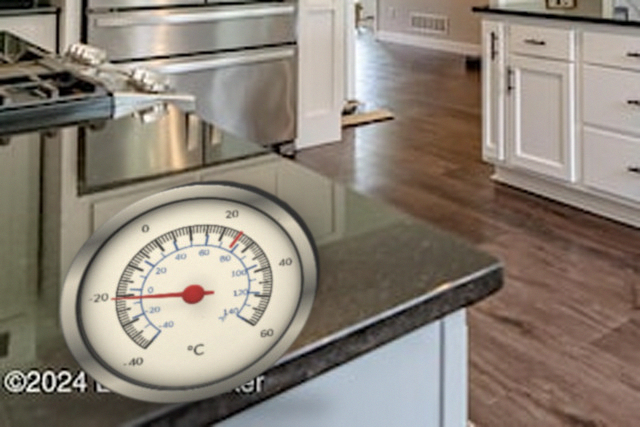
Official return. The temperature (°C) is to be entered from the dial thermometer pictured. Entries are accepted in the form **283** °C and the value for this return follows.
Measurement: **-20** °C
